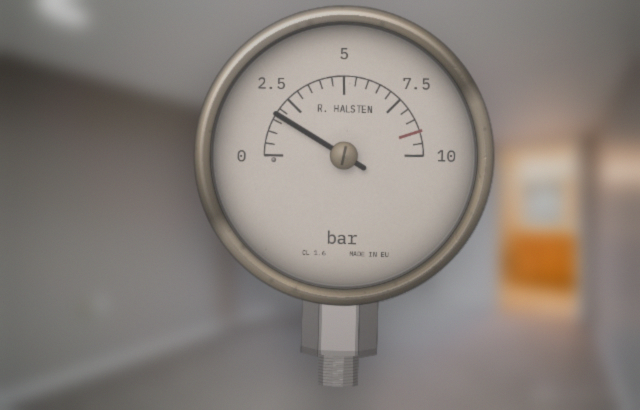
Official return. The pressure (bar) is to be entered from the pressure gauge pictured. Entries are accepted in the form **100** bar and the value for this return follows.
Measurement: **1.75** bar
